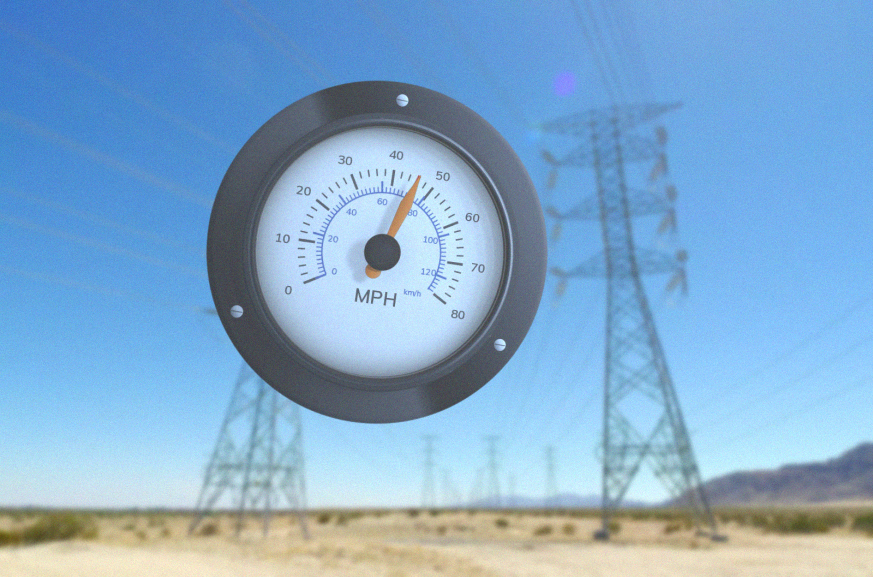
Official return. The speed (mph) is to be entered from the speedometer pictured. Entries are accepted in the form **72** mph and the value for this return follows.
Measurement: **46** mph
